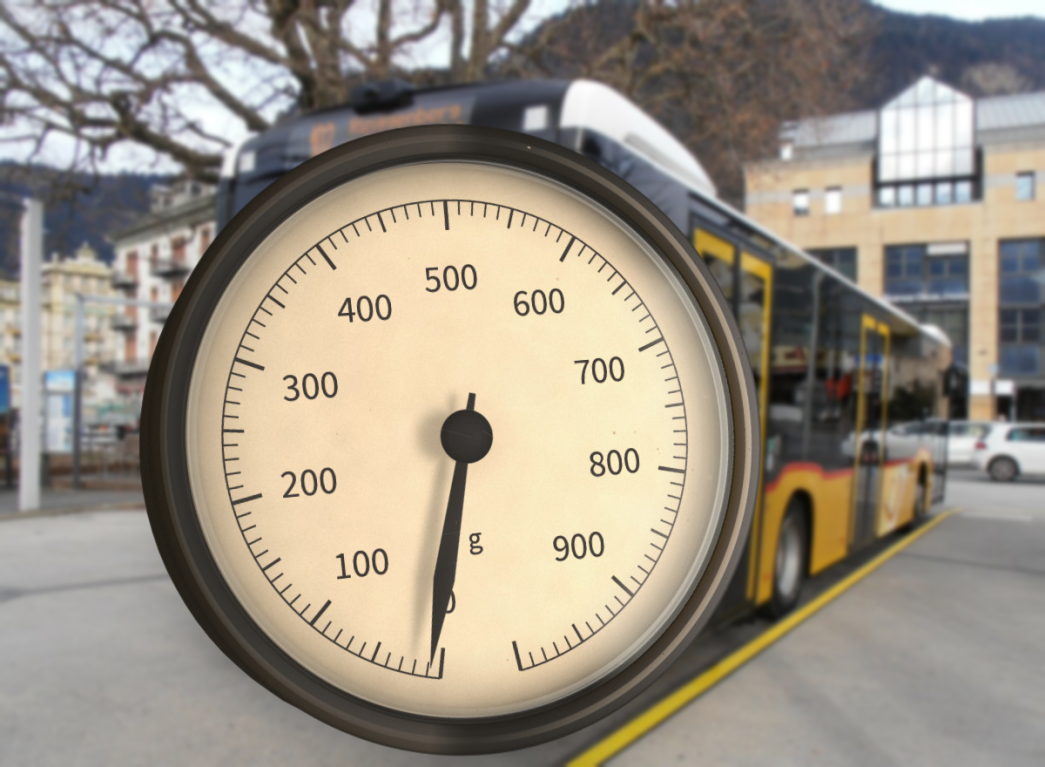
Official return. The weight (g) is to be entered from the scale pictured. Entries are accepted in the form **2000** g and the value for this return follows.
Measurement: **10** g
